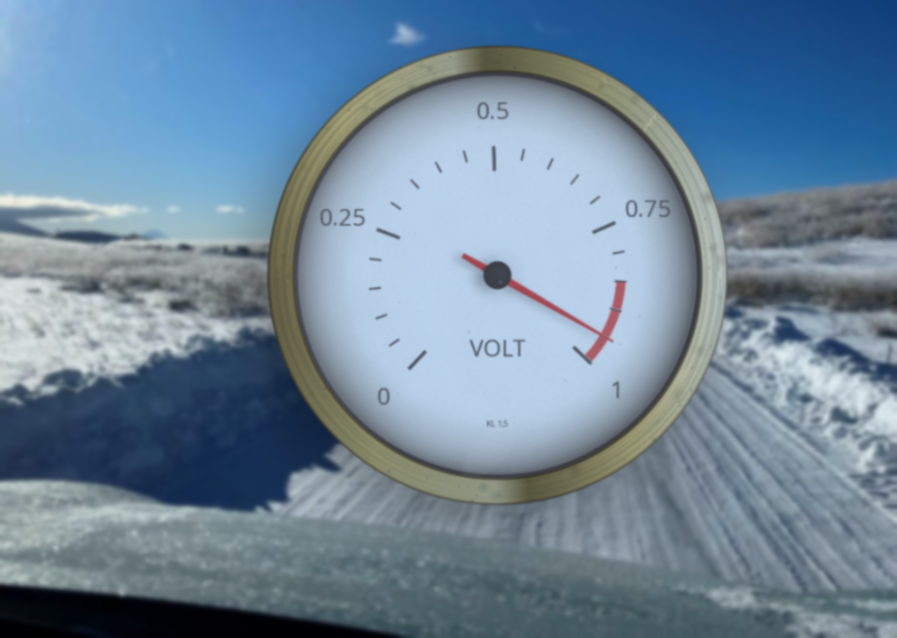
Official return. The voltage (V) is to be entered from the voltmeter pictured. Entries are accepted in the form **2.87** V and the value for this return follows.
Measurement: **0.95** V
